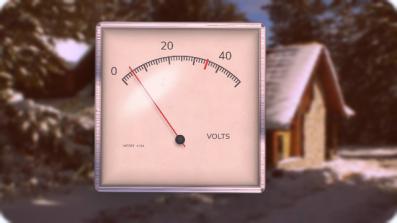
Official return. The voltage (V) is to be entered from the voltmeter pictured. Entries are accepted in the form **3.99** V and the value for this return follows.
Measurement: **5** V
